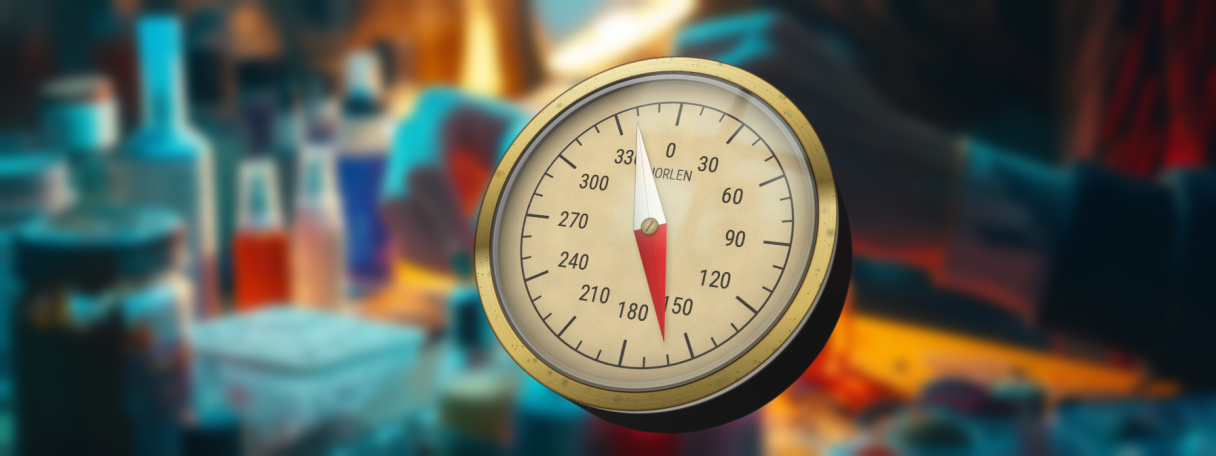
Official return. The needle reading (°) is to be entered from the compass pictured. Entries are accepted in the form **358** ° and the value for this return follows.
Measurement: **160** °
